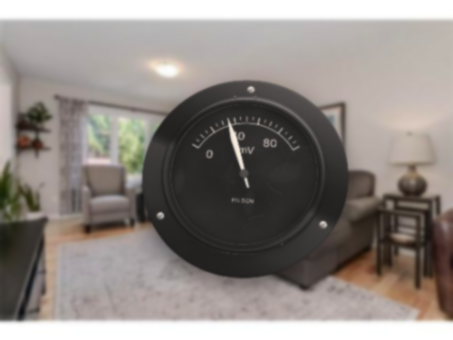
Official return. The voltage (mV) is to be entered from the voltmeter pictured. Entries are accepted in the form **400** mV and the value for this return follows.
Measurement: **35** mV
